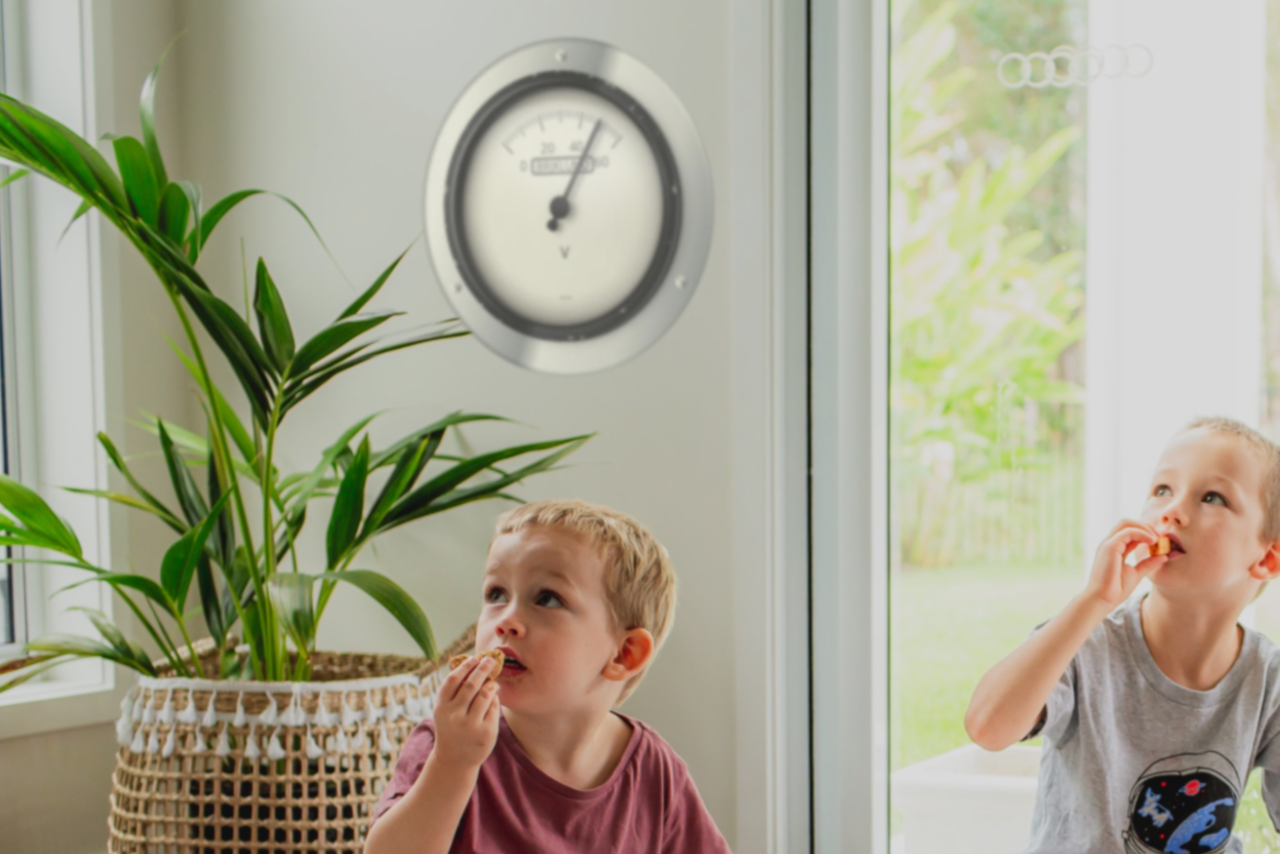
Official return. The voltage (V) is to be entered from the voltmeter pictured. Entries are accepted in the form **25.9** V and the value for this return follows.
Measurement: **50** V
